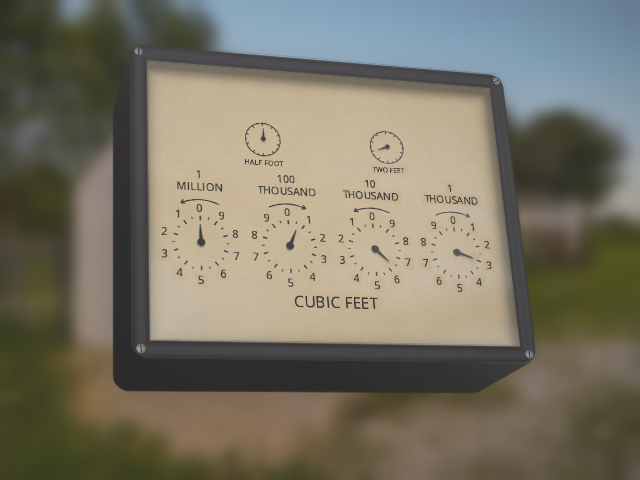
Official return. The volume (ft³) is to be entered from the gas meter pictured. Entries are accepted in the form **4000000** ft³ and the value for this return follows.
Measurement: **6300** ft³
